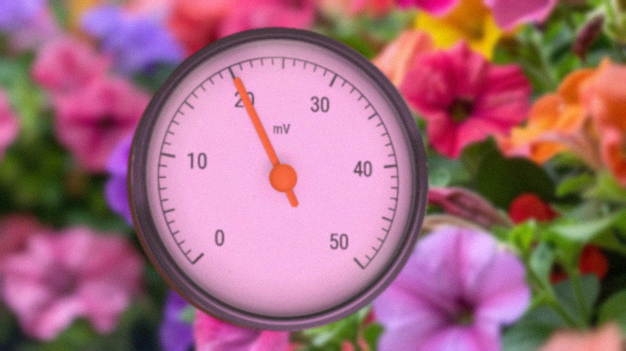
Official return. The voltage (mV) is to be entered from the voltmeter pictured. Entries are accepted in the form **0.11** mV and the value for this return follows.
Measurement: **20** mV
